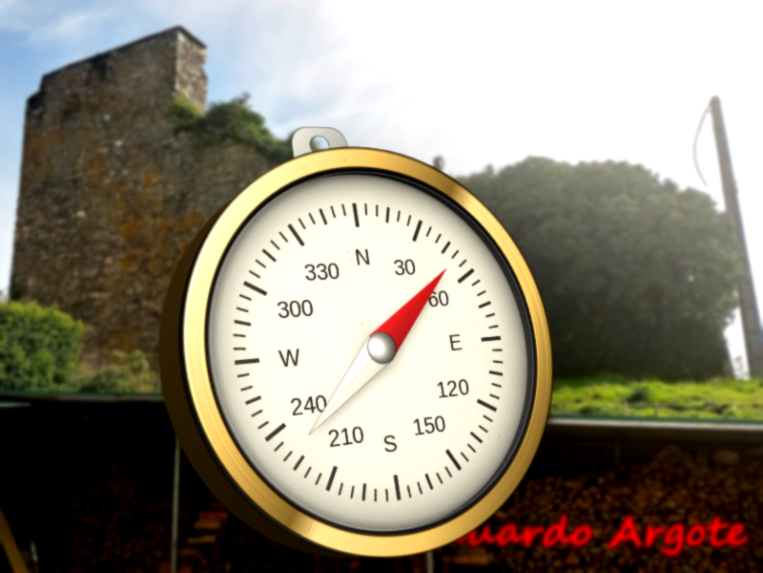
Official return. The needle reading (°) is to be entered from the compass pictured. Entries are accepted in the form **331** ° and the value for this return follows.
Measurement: **50** °
